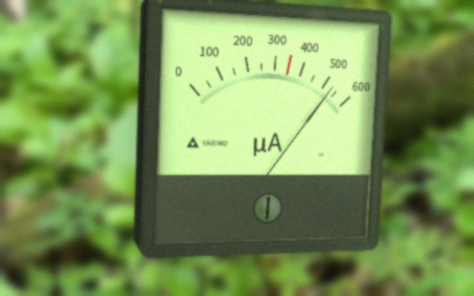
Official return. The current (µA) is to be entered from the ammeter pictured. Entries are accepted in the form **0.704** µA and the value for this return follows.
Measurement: **525** µA
